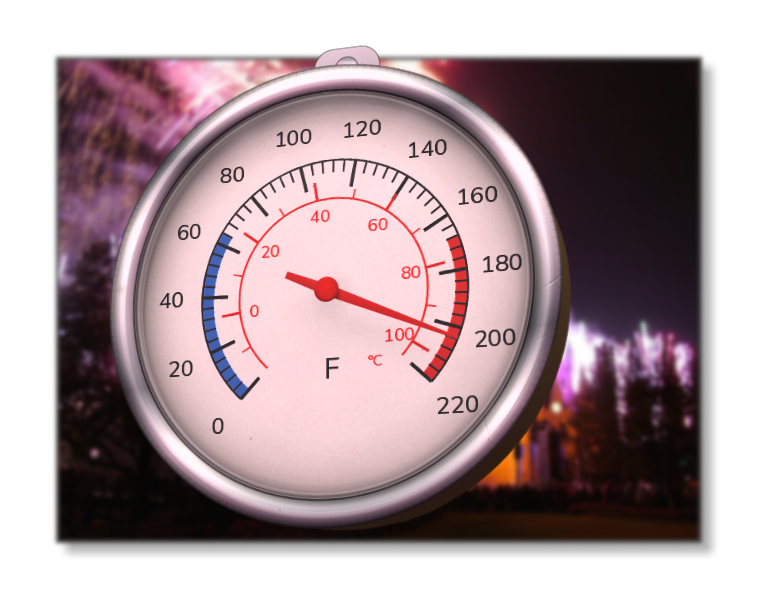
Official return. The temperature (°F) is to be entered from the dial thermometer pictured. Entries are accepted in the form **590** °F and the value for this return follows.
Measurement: **204** °F
